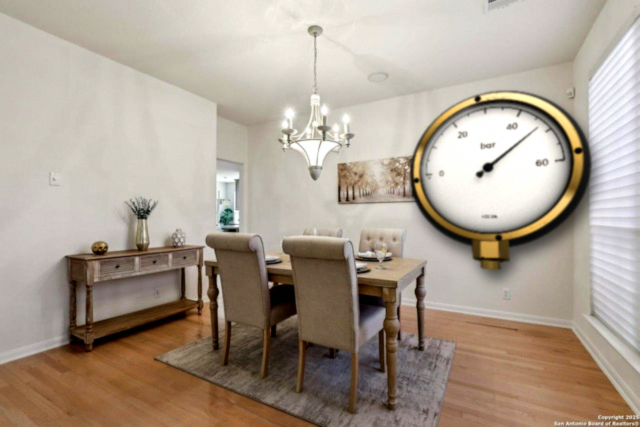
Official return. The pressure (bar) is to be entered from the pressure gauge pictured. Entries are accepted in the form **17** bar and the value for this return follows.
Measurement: **47.5** bar
